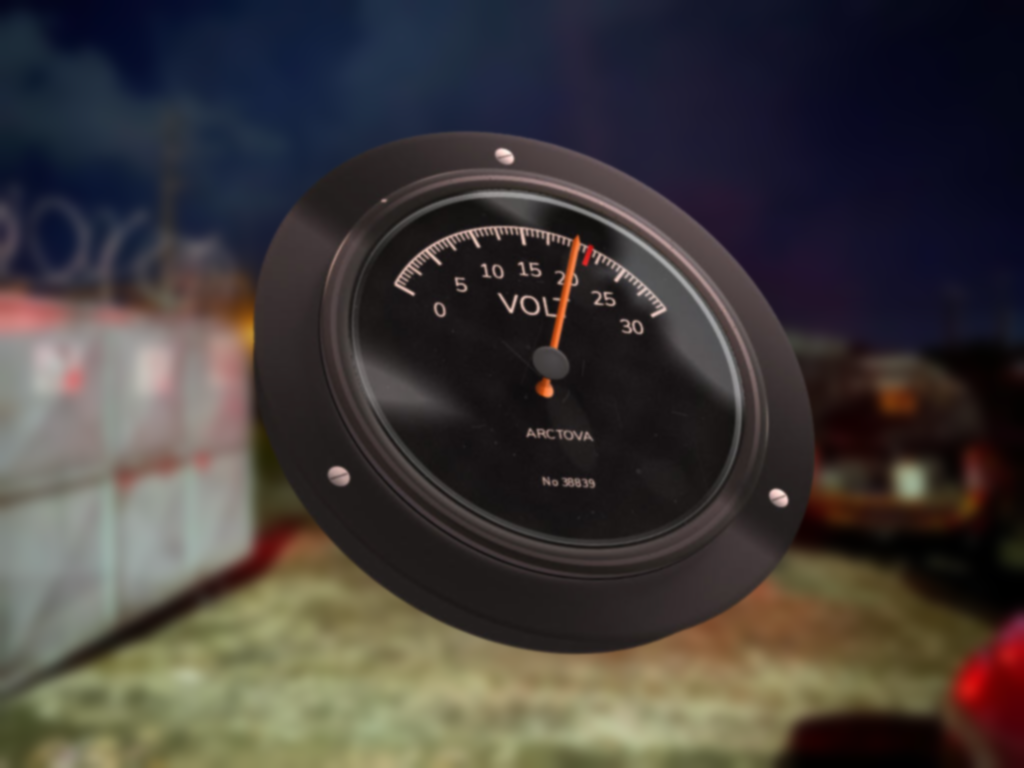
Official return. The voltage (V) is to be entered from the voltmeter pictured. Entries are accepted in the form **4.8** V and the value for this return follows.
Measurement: **20** V
